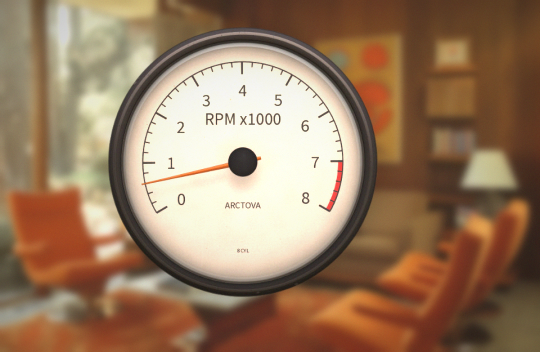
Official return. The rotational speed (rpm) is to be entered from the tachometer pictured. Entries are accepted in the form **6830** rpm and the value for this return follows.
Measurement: **600** rpm
